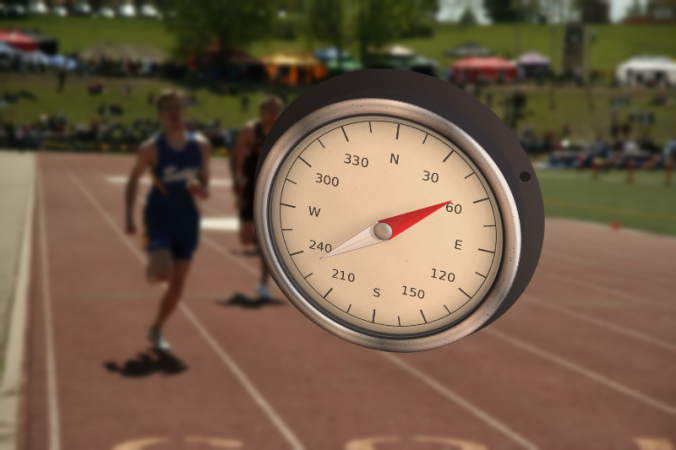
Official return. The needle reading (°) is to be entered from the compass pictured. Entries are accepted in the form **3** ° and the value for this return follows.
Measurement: **52.5** °
